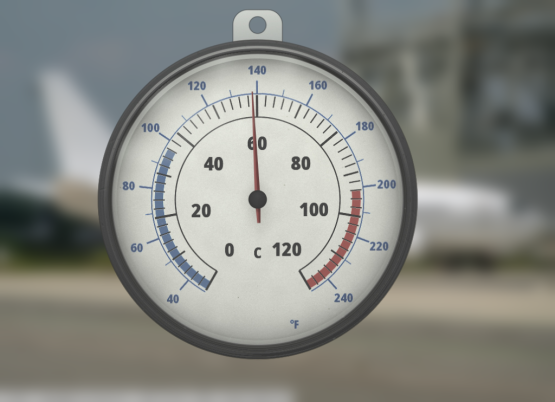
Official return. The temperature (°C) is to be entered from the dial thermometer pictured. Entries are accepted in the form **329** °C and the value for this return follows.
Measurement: **59** °C
